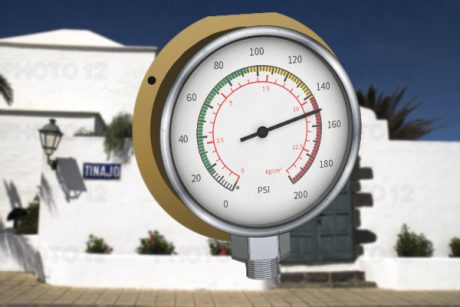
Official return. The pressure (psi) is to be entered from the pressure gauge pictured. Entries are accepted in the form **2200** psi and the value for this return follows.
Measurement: **150** psi
